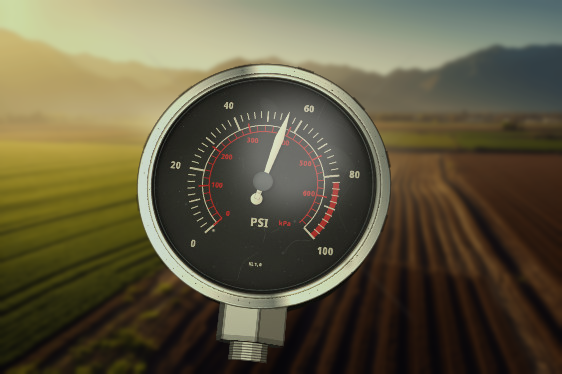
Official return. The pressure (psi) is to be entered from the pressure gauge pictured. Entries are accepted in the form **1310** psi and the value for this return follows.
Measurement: **56** psi
